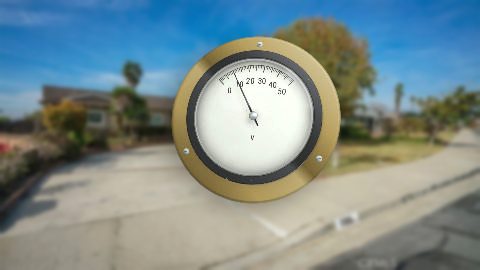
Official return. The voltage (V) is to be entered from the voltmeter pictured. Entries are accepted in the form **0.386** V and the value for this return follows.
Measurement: **10** V
